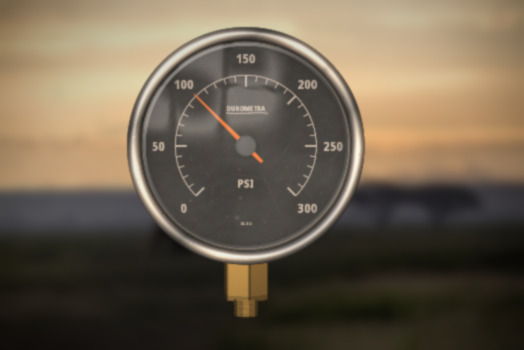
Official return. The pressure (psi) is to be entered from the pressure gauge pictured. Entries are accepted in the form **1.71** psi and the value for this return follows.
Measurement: **100** psi
